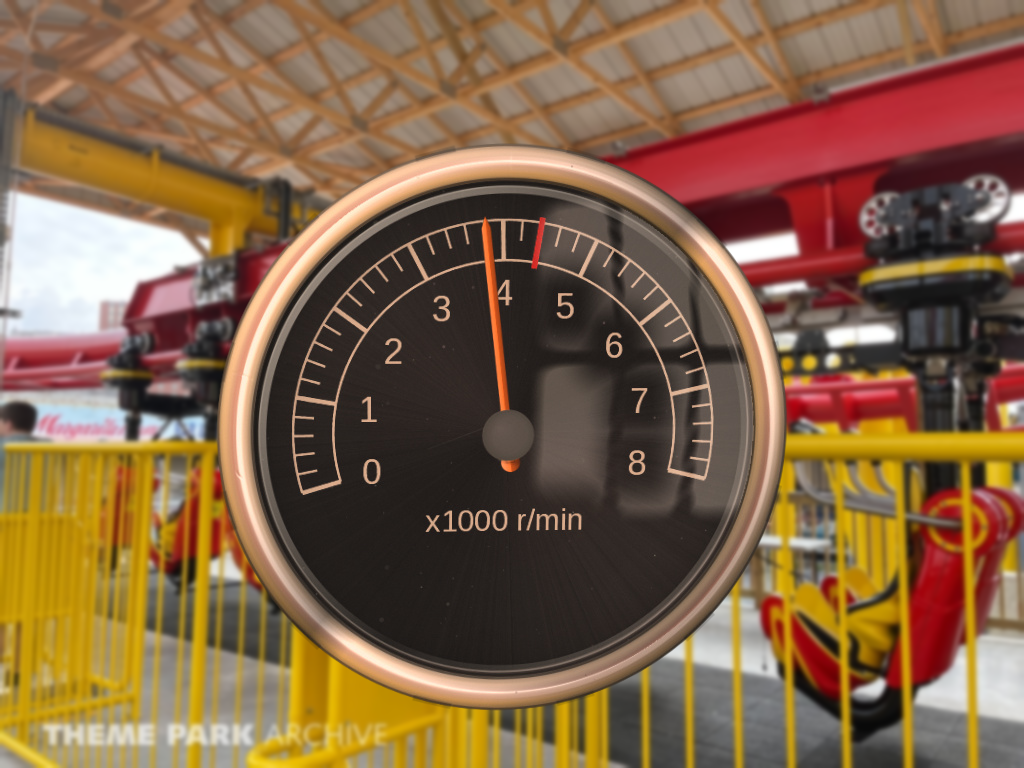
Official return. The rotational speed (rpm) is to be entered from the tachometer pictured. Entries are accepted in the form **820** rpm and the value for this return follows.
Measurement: **3800** rpm
